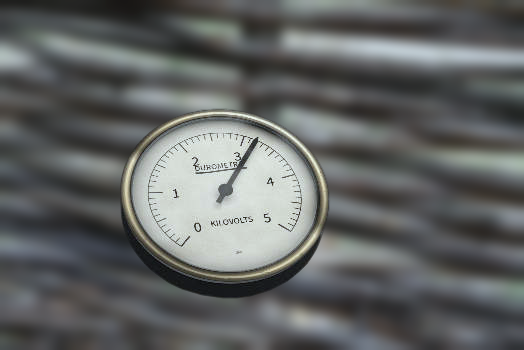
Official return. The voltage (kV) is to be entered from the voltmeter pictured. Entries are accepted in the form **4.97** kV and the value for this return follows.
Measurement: **3.2** kV
